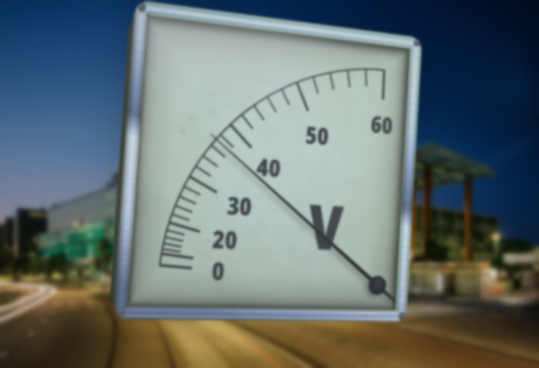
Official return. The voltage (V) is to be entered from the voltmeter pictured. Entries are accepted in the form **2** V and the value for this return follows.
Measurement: **37** V
